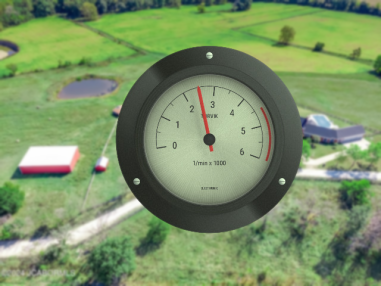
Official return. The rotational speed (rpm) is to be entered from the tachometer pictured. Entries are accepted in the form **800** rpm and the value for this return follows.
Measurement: **2500** rpm
